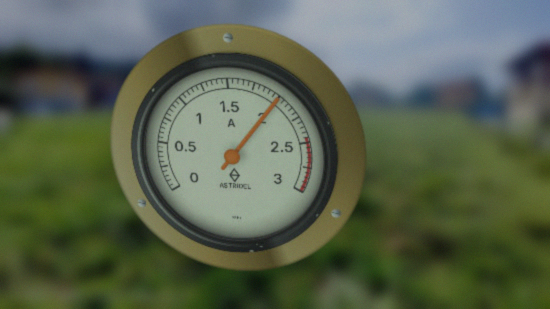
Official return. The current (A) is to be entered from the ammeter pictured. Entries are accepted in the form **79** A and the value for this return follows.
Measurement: **2** A
